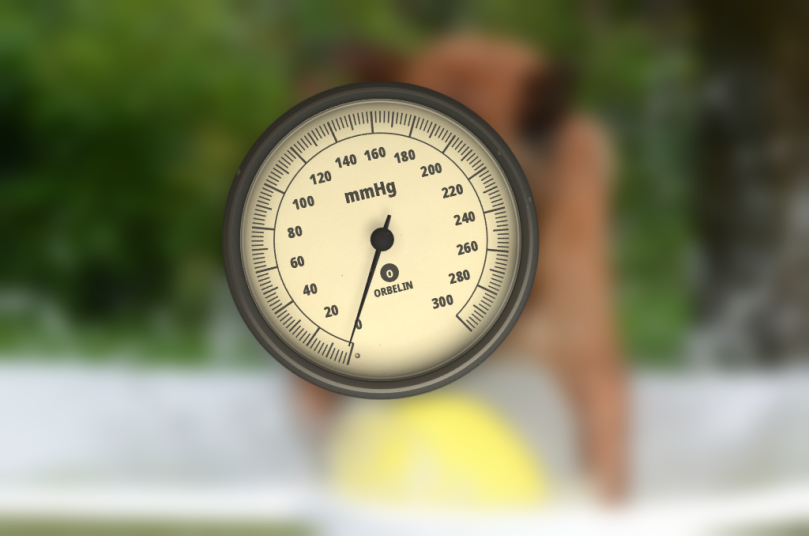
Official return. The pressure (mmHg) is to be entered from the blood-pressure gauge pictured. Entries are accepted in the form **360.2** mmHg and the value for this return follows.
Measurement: **2** mmHg
